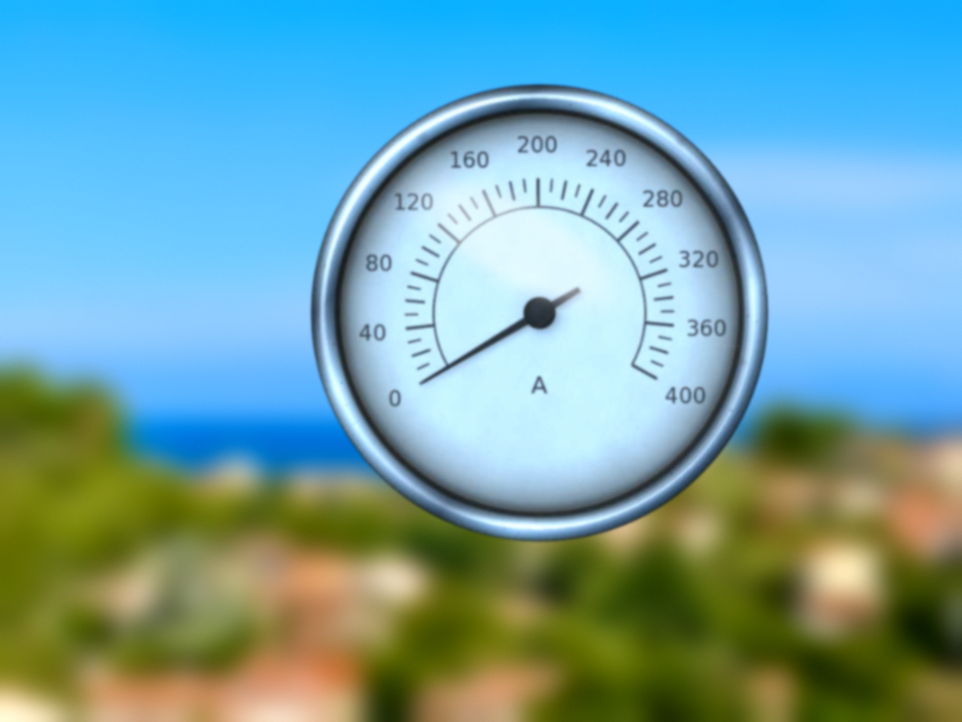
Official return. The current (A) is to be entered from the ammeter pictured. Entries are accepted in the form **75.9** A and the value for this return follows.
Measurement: **0** A
